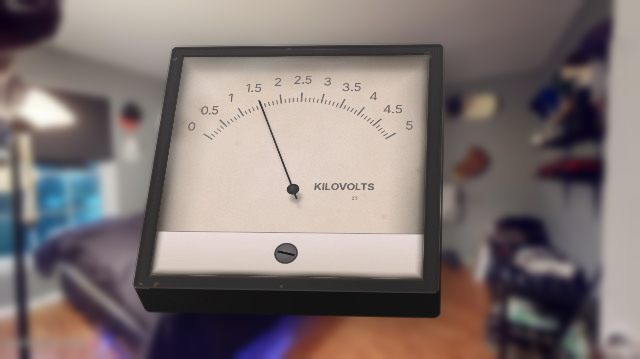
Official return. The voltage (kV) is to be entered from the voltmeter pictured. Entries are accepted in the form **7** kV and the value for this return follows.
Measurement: **1.5** kV
